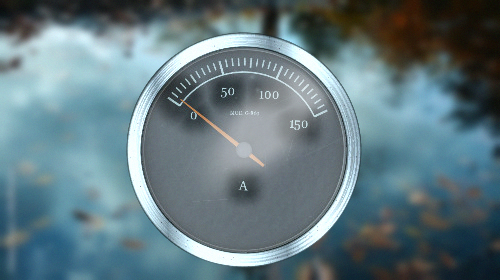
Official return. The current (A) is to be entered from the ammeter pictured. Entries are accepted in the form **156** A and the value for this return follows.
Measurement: **5** A
